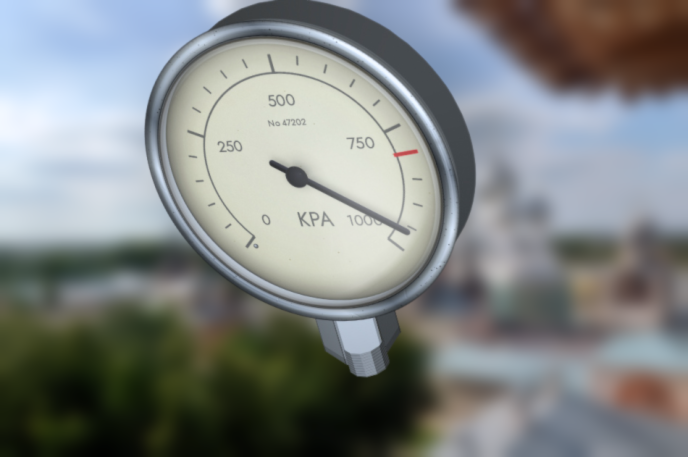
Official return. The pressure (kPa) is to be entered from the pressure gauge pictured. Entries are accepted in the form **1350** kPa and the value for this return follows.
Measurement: **950** kPa
